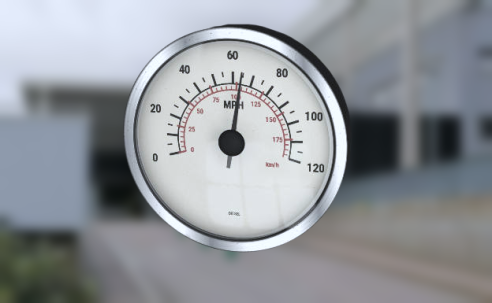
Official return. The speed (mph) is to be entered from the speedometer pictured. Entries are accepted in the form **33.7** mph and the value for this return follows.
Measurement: **65** mph
